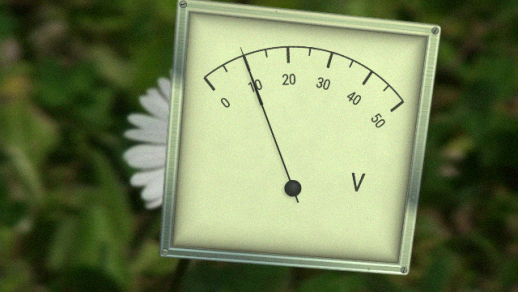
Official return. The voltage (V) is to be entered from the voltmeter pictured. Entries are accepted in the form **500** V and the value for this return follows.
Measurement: **10** V
